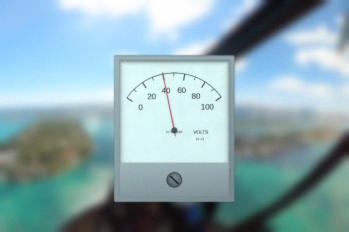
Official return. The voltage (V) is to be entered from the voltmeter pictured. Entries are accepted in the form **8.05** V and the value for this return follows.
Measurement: **40** V
